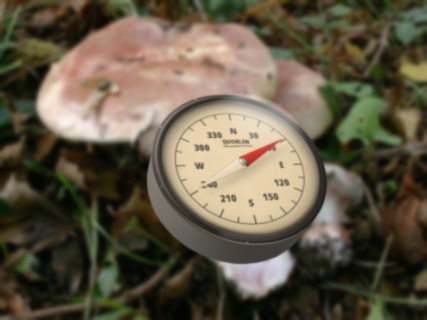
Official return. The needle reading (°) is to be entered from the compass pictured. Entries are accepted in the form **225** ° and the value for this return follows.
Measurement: **60** °
